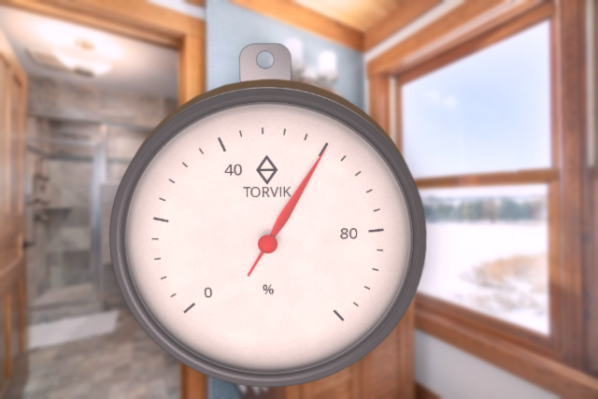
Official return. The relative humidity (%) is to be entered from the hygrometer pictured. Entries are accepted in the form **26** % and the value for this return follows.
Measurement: **60** %
